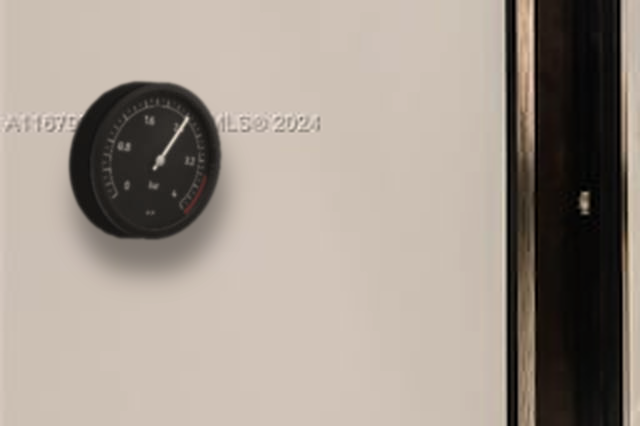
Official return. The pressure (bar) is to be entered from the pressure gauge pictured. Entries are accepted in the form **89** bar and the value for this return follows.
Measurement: **2.4** bar
